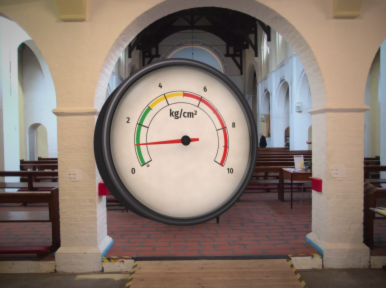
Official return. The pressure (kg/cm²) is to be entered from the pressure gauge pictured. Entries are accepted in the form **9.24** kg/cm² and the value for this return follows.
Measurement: **1** kg/cm²
